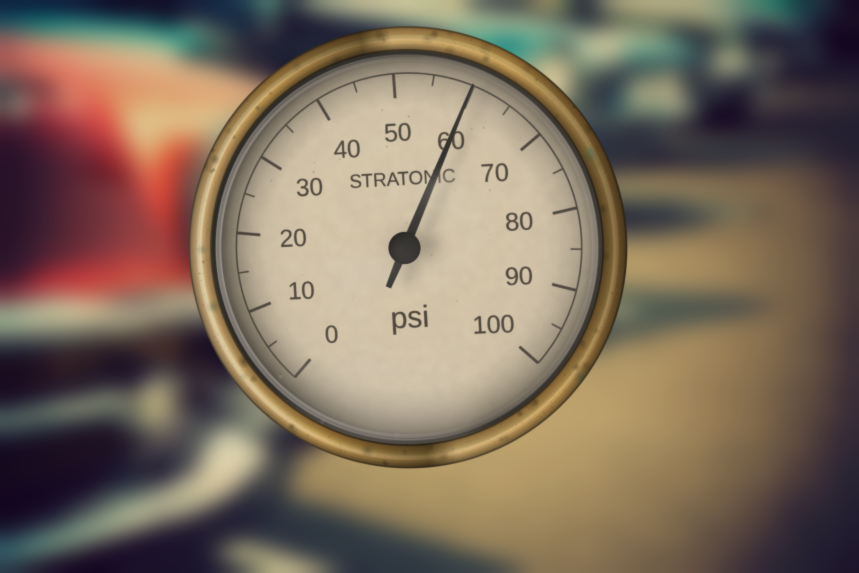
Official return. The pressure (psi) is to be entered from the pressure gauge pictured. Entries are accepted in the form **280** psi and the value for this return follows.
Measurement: **60** psi
